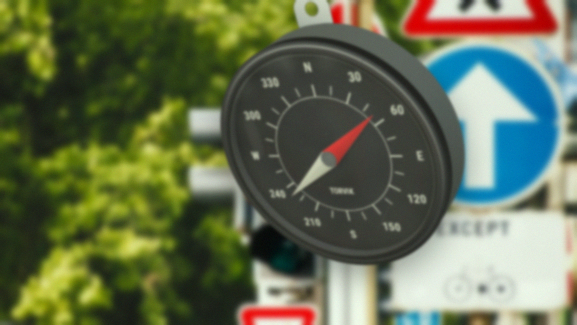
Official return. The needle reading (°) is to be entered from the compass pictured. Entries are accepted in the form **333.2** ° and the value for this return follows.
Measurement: **52.5** °
